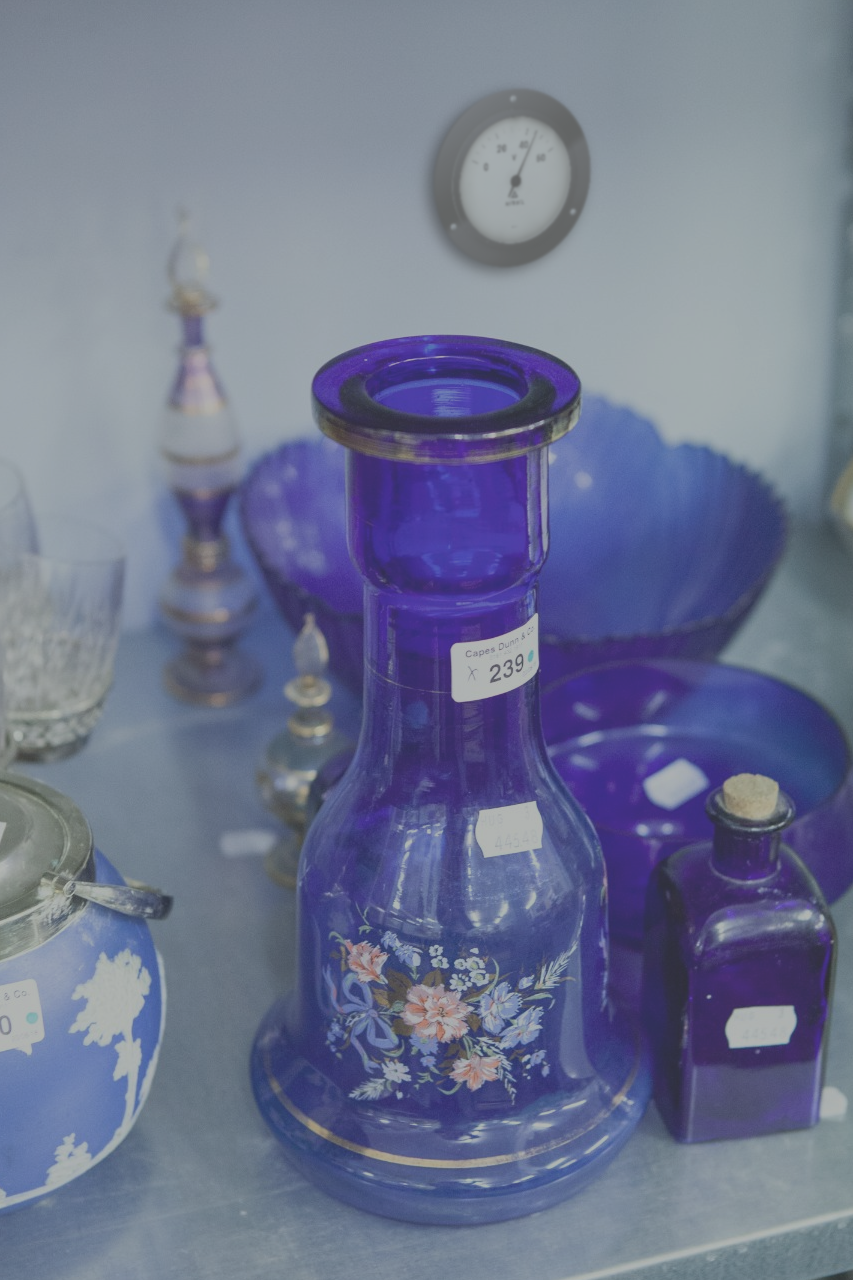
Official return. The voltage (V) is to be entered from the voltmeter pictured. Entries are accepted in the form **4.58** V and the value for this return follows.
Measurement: **45** V
